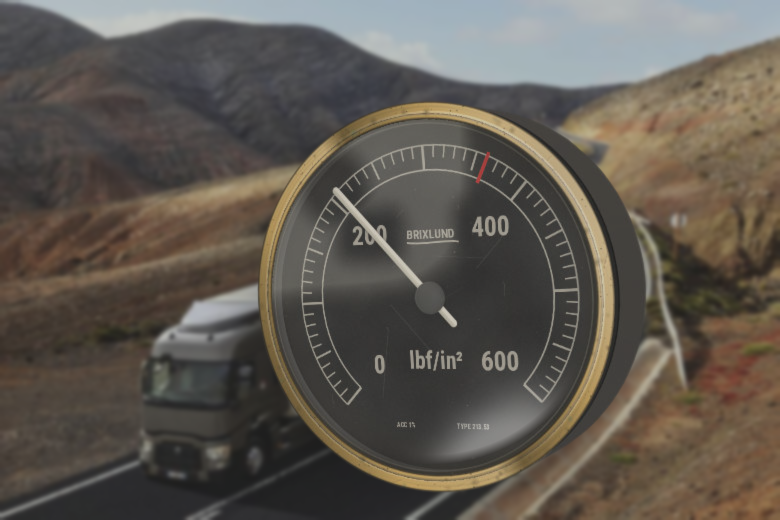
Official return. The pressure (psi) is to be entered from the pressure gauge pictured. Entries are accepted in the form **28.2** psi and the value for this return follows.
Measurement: **210** psi
